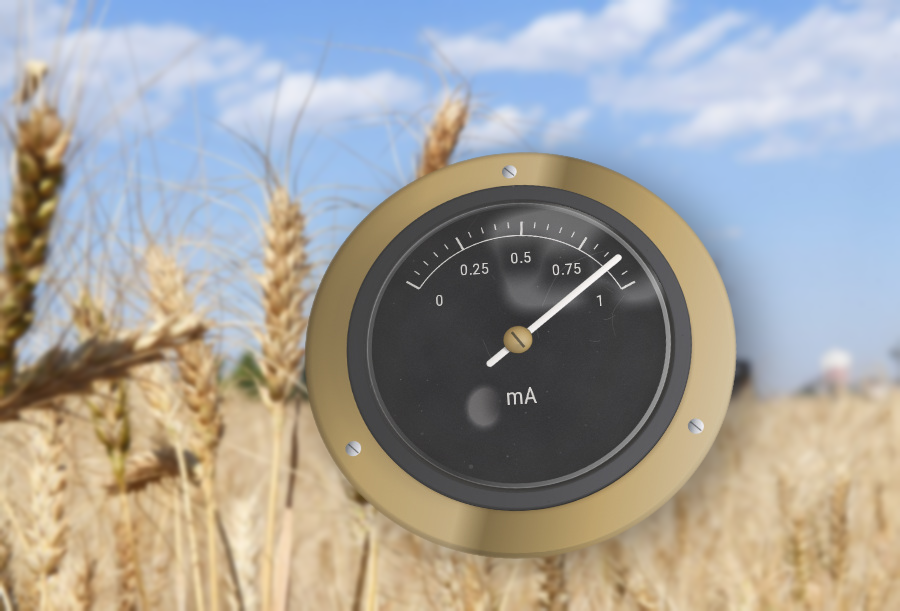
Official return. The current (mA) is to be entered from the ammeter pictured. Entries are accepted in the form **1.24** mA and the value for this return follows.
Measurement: **0.9** mA
